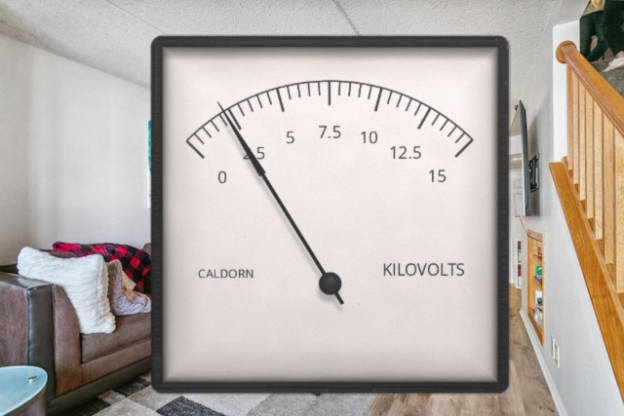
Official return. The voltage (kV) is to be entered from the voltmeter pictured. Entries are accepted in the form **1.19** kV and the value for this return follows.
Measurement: **2.25** kV
